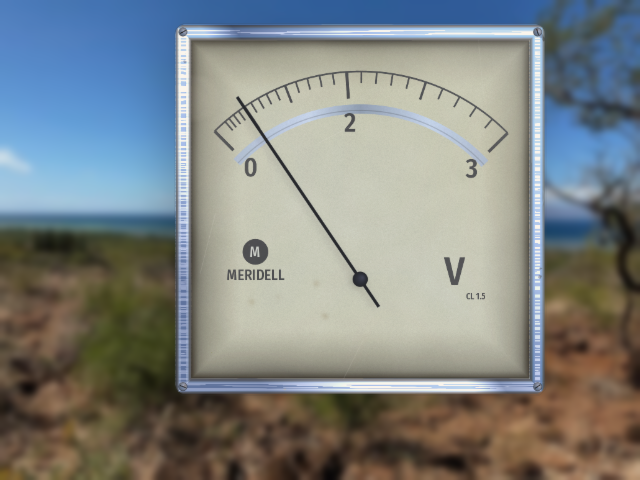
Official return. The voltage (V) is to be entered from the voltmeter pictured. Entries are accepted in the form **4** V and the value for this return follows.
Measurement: **1** V
